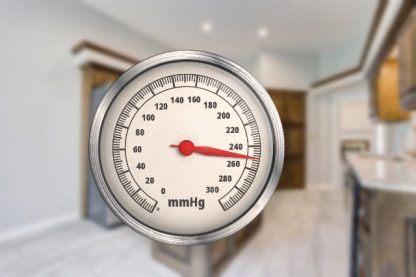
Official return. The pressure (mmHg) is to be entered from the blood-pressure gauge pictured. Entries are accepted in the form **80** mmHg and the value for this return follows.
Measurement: **250** mmHg
